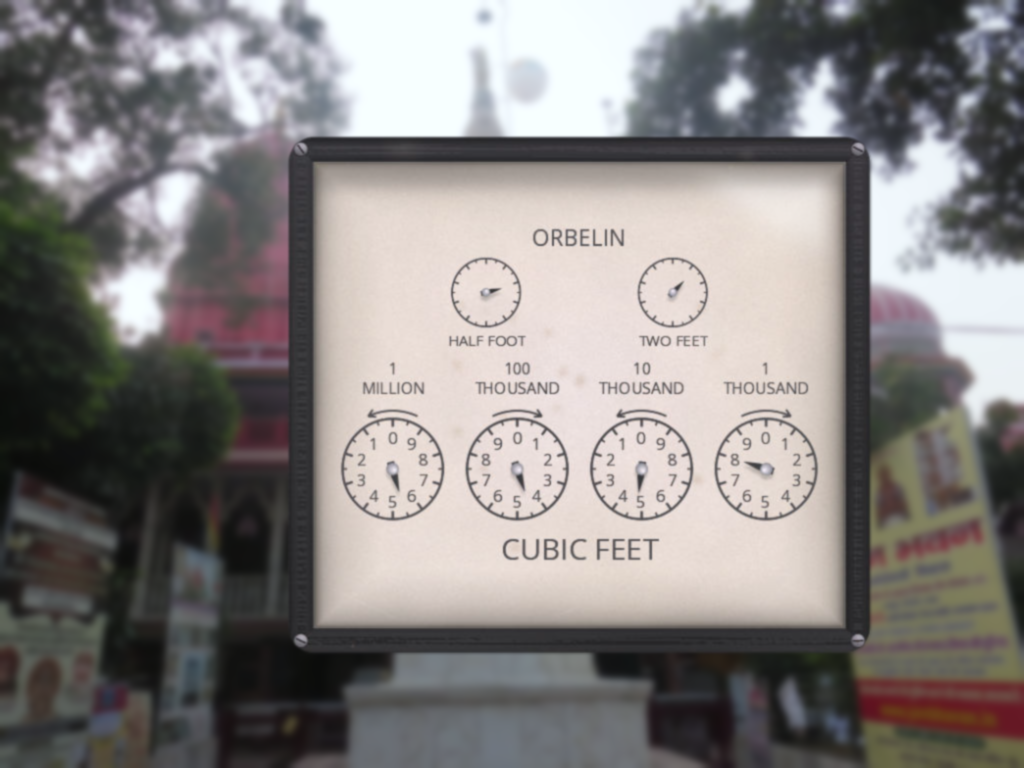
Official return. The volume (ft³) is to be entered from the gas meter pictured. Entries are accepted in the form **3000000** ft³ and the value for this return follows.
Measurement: **544800** ft³
